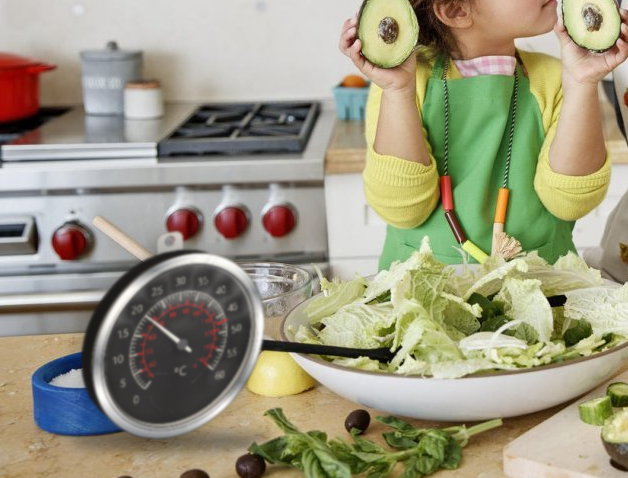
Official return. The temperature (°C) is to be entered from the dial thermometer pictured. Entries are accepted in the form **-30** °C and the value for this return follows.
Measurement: **20** °C
